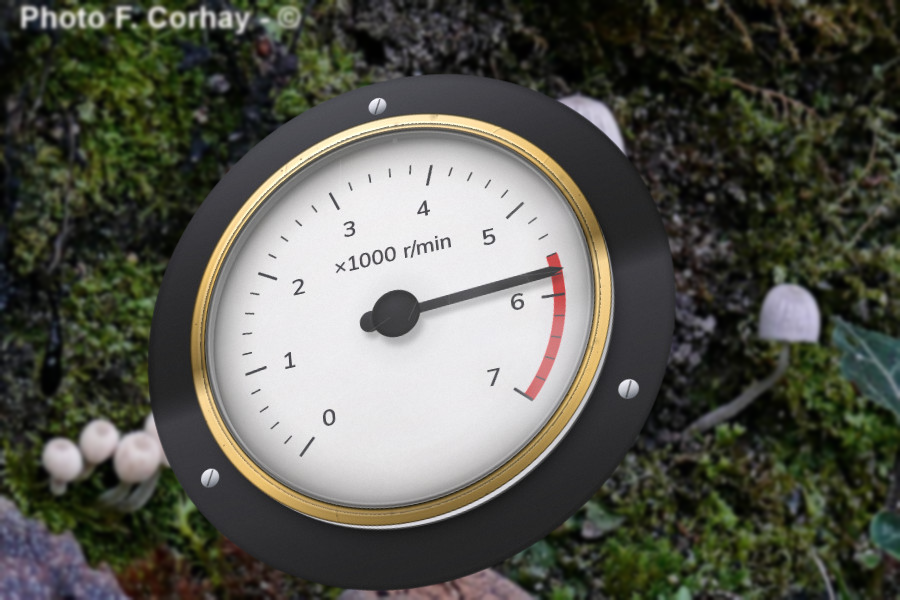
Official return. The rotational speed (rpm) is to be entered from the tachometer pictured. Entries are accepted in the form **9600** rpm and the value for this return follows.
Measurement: **5800** rpm
